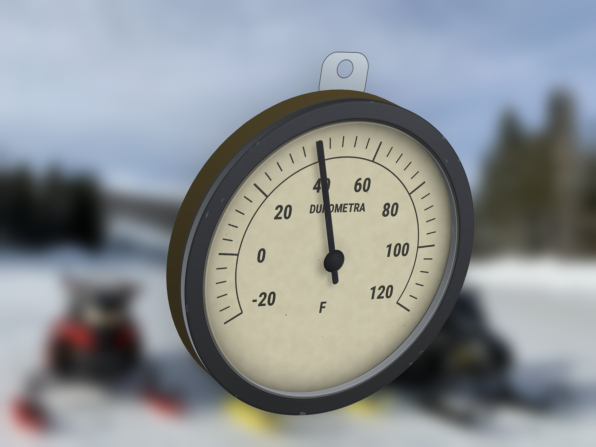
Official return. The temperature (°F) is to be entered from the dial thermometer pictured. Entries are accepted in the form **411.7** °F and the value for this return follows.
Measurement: **40** °F
